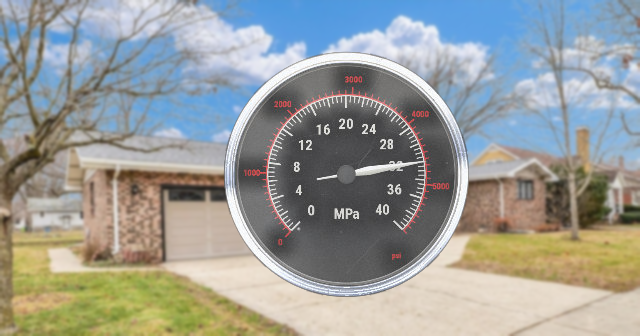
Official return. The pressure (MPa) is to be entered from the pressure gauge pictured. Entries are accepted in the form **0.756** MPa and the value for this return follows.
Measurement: **32** MPa
